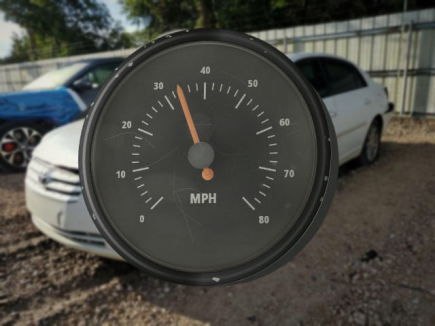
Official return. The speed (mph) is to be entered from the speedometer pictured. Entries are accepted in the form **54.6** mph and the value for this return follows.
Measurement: **34** mph
